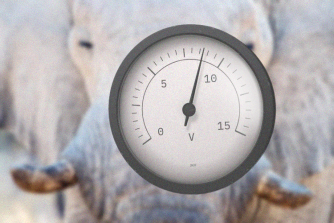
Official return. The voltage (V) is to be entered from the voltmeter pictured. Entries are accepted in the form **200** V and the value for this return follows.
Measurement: **8.75** V
